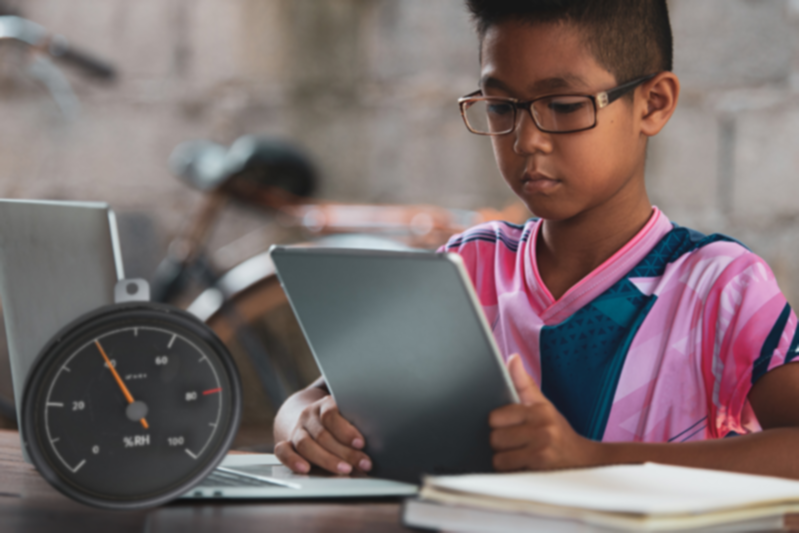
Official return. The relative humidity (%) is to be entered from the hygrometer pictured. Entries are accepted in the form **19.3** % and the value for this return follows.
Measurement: **40** %
